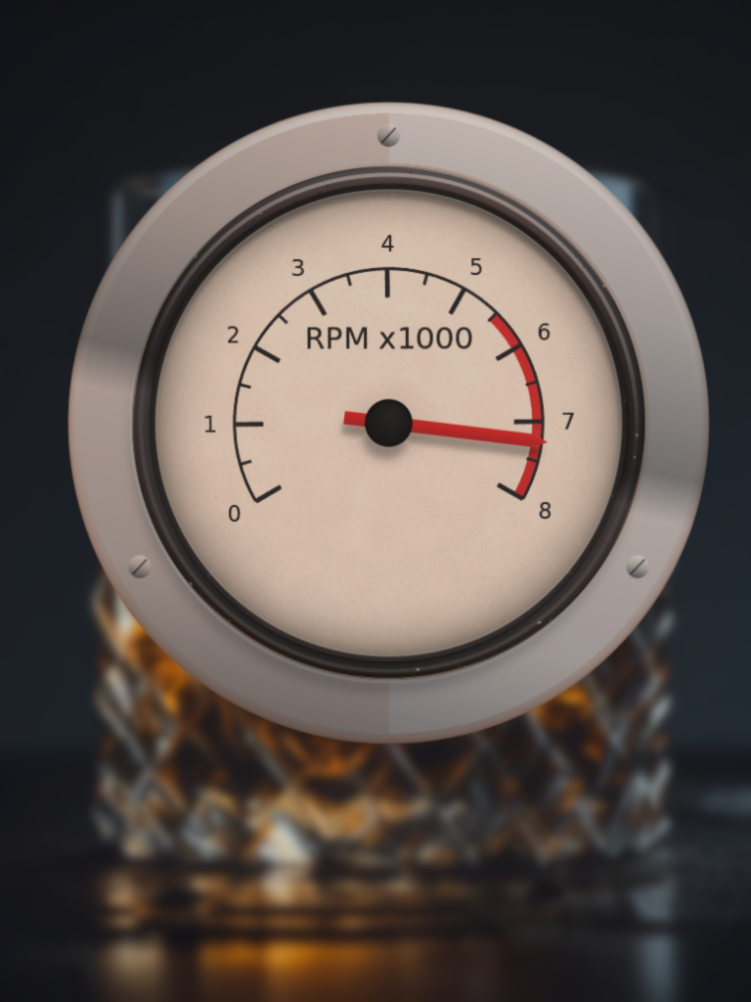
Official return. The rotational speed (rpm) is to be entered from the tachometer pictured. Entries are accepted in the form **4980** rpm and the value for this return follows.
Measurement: **7250** rpm
